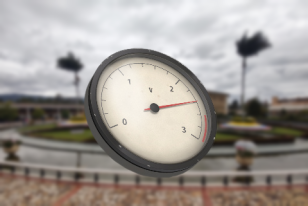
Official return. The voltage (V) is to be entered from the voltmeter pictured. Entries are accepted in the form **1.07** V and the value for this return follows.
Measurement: **2.4** V
